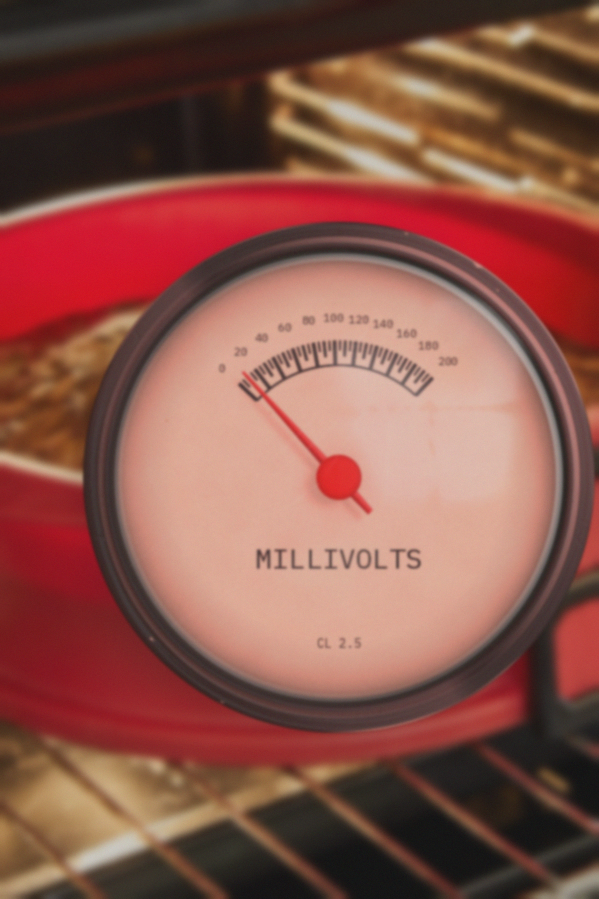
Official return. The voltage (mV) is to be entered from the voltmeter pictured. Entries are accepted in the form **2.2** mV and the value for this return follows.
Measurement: **10** mV
